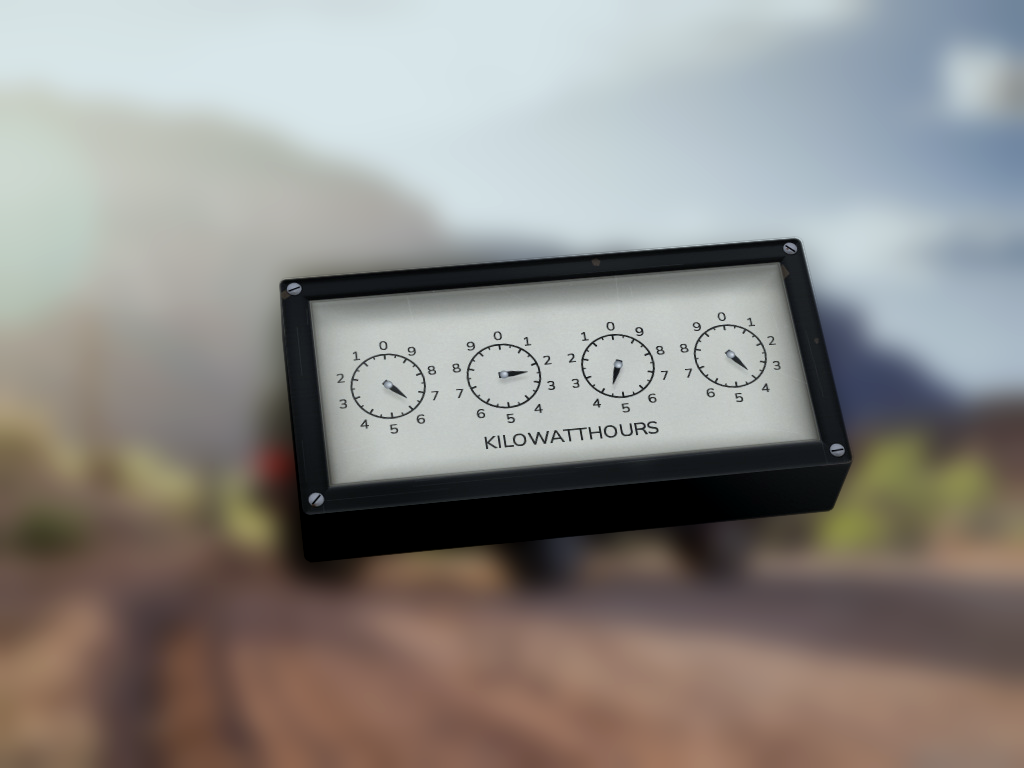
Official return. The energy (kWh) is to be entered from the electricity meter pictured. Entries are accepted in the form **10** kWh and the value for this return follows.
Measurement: **6244** kWh
